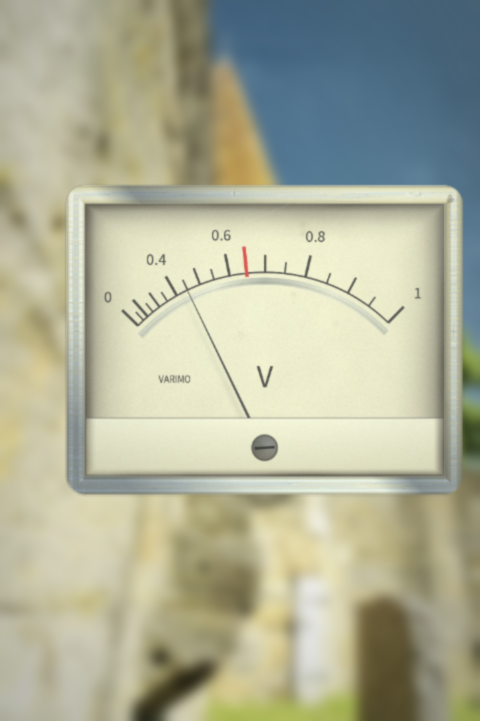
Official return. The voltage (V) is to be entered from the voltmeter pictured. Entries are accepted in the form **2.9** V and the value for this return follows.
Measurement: **0.45** V
